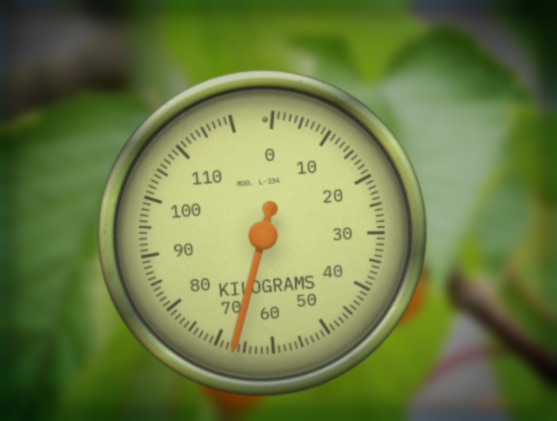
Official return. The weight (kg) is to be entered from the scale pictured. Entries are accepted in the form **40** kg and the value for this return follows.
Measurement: **67** kg
